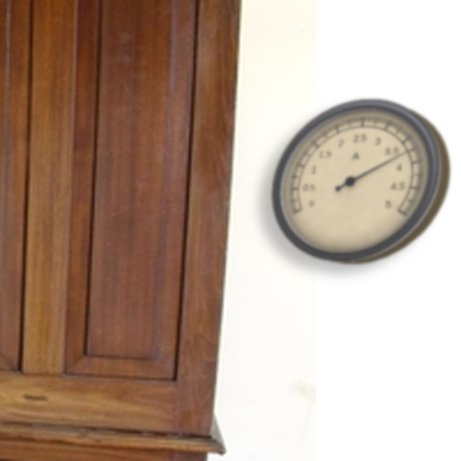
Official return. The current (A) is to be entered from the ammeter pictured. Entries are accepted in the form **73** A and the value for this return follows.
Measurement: **3.75** A
